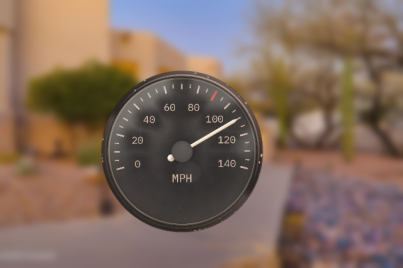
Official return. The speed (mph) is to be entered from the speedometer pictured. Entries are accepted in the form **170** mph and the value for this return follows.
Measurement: **110** mph
